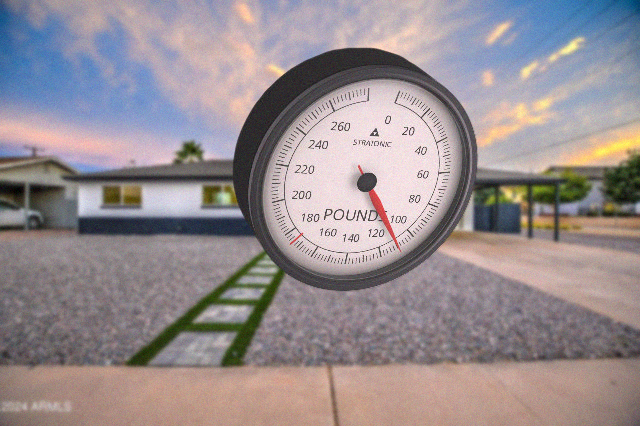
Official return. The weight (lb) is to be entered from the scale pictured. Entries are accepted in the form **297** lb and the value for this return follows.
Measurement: **110** lb
